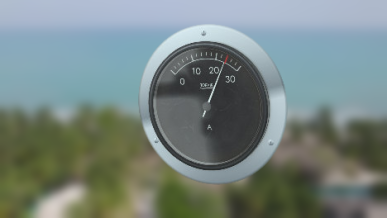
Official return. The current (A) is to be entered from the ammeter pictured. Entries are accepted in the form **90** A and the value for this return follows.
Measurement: **24** A
